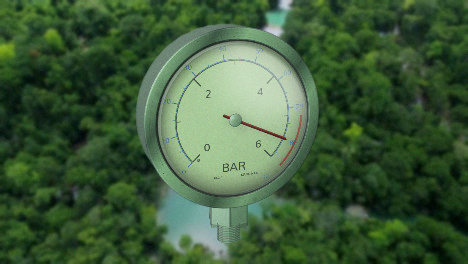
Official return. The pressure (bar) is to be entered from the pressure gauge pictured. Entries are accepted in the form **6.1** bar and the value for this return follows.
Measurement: **5.5** bar
